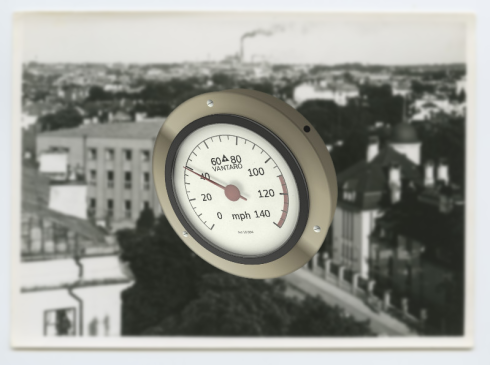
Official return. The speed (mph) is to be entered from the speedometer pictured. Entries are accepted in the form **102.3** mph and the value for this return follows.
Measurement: **40** mph
